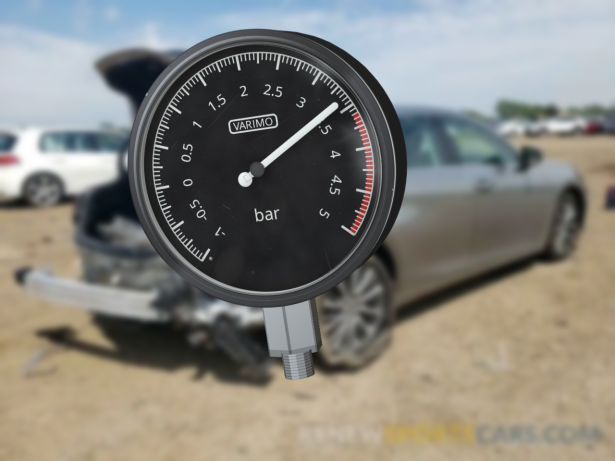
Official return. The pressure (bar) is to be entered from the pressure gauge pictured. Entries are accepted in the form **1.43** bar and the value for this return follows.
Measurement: **3.4** bar
